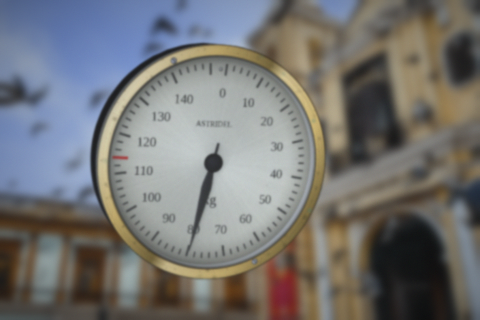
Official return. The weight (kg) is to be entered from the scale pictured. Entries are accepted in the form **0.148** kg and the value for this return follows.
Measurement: **80** kg
